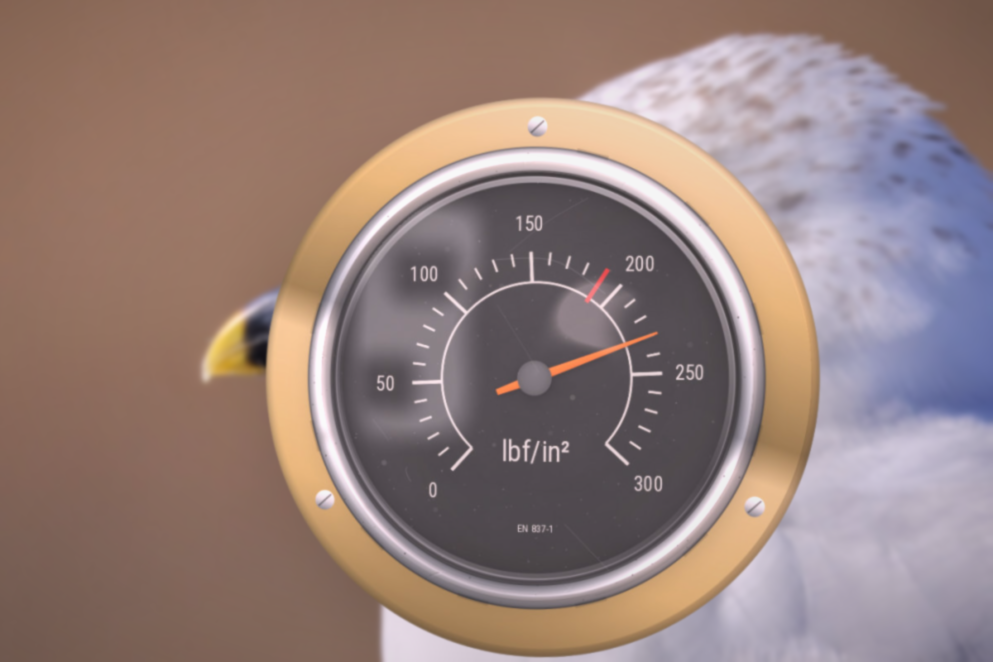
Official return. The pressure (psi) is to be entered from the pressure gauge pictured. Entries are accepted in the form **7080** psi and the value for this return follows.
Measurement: **230** psi
